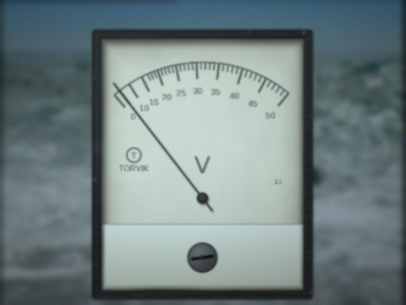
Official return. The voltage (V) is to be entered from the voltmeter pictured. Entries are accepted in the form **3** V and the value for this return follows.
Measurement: **5** V
